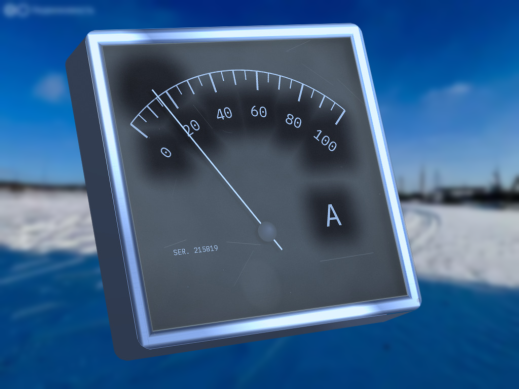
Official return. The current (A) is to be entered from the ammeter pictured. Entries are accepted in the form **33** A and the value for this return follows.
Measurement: **15** A
